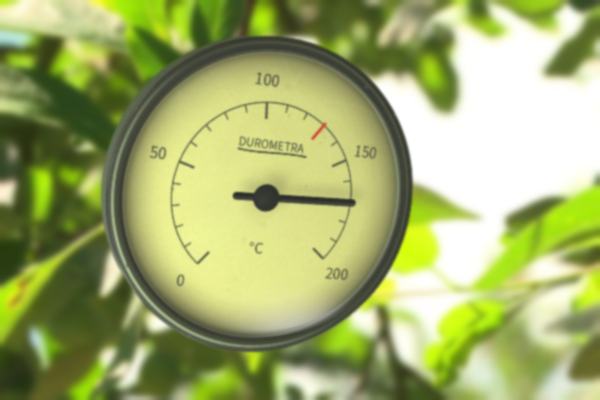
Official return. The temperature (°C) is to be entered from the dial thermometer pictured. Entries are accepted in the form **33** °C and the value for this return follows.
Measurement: **170** °C
